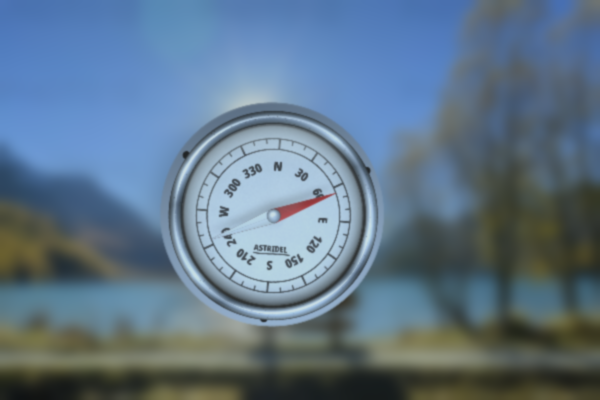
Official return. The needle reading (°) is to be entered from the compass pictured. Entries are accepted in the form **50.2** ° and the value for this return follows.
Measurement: **65** °
